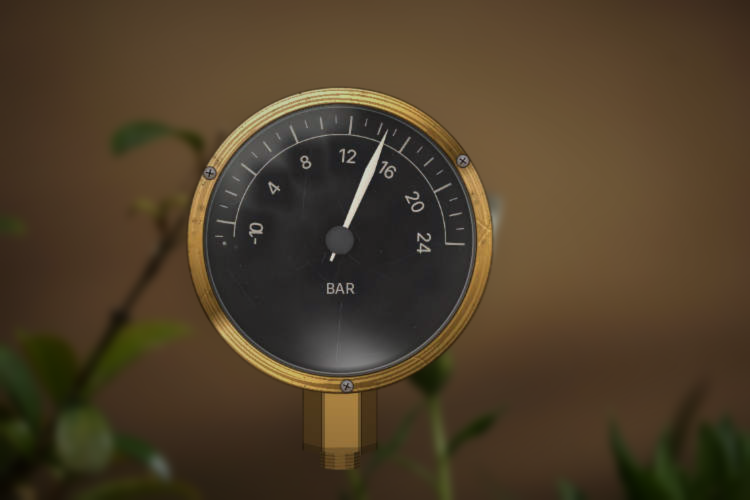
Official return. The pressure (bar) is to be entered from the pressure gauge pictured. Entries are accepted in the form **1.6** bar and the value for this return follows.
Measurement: **14.5** bar
